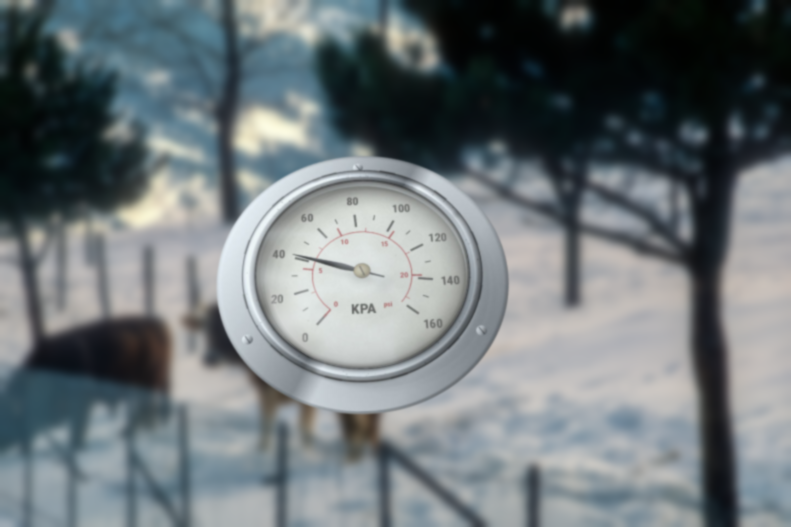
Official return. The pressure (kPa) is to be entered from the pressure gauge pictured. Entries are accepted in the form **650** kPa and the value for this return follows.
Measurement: **40** kPa
